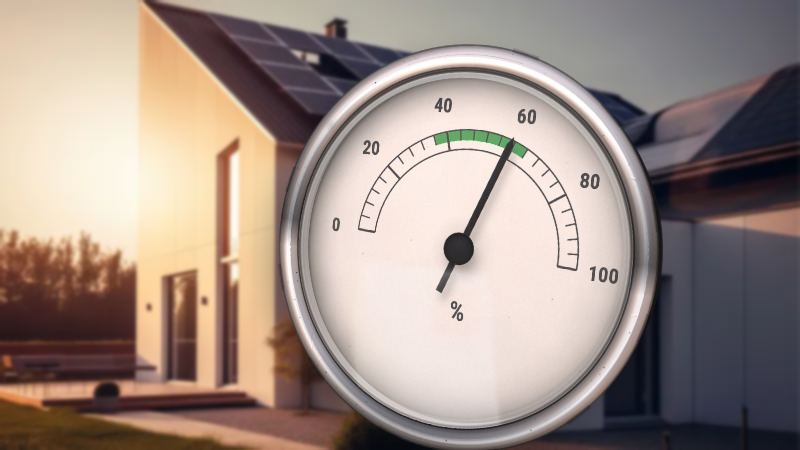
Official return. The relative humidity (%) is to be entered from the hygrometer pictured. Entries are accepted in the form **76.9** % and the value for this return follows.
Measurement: **60** %
